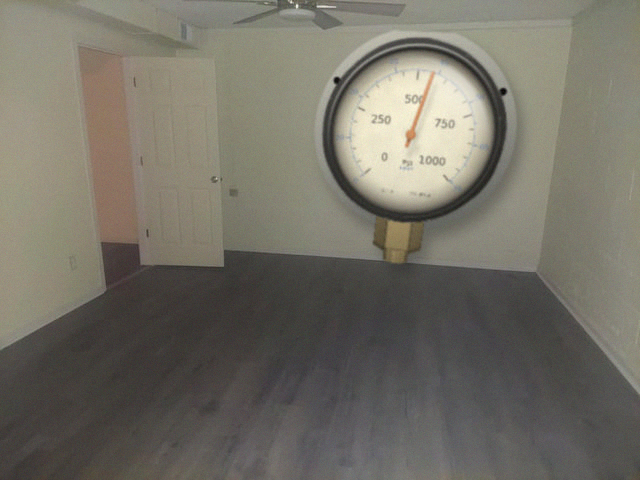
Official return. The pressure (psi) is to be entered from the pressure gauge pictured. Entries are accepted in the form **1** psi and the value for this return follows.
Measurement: **550** psi
